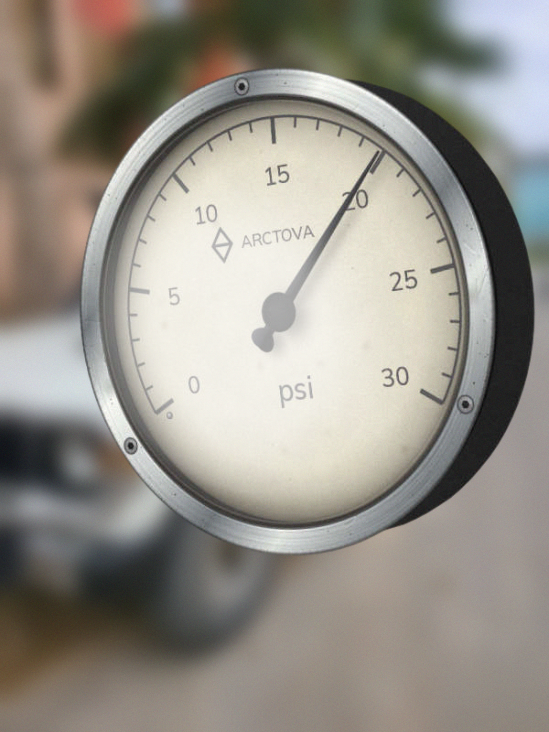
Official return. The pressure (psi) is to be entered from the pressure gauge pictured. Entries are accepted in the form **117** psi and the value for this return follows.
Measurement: **20** psi
